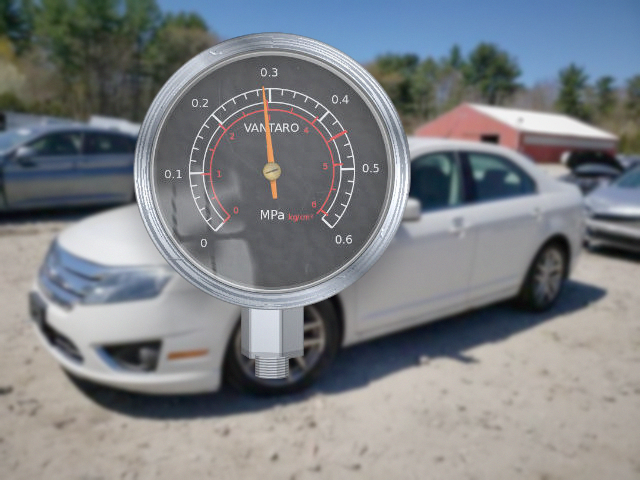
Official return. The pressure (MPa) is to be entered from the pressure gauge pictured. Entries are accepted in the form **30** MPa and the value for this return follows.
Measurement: **0.29** MPa
